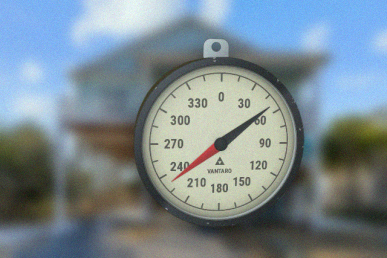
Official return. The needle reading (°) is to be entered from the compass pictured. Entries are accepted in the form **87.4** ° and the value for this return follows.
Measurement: **232.5** °
